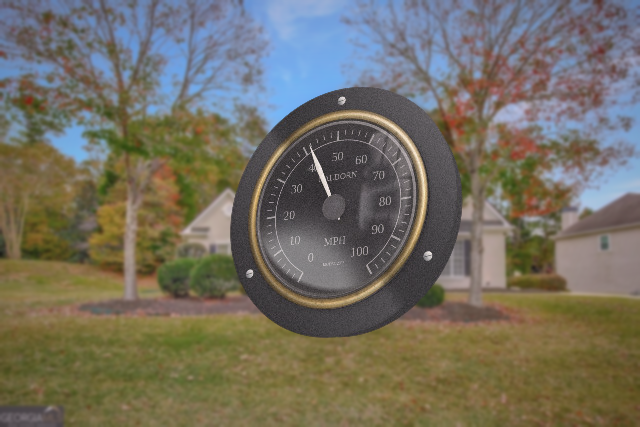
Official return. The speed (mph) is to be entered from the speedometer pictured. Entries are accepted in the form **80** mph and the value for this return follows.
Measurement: **42** mph
